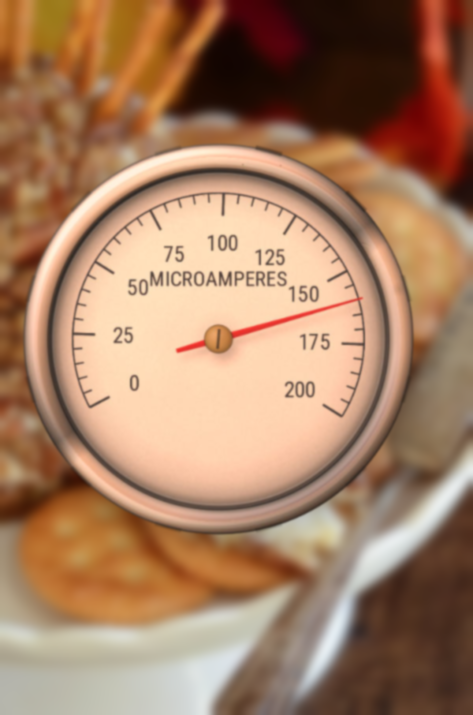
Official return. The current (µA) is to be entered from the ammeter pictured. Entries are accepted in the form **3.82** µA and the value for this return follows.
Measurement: **160** µA
